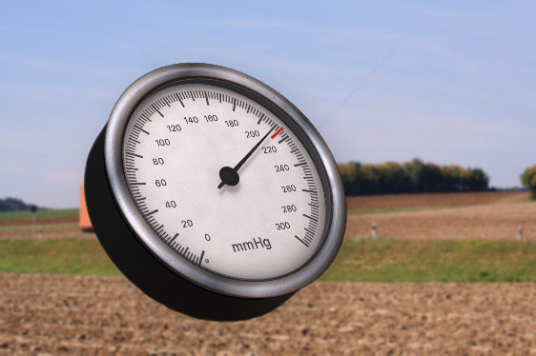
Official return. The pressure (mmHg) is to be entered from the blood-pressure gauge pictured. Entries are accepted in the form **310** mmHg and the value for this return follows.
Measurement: **210** mmHg
